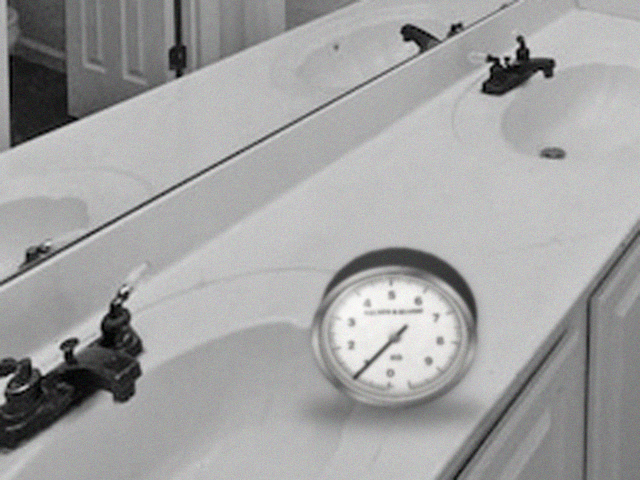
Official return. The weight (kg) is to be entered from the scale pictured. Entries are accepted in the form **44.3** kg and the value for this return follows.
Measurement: **1** kg
